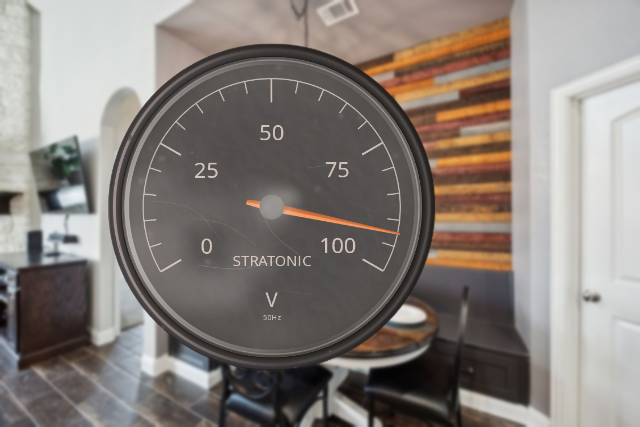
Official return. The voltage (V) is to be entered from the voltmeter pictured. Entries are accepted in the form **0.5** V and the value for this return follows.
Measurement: **92.5** V
